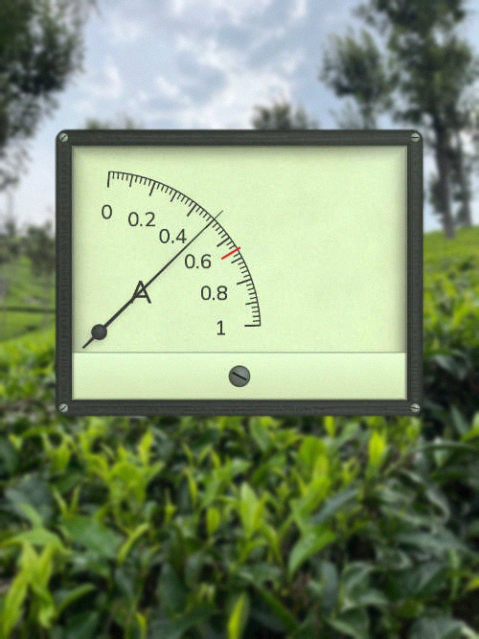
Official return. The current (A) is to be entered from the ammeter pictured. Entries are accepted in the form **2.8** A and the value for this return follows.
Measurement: **0.5** A
